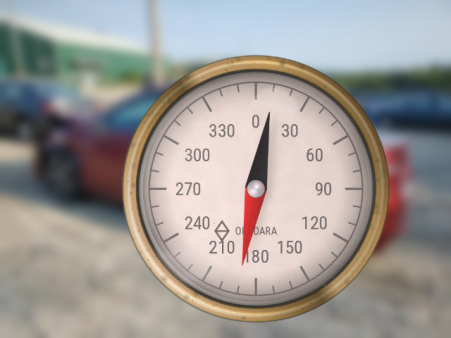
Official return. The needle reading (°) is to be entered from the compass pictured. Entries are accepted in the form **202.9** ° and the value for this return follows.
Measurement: **190** °
